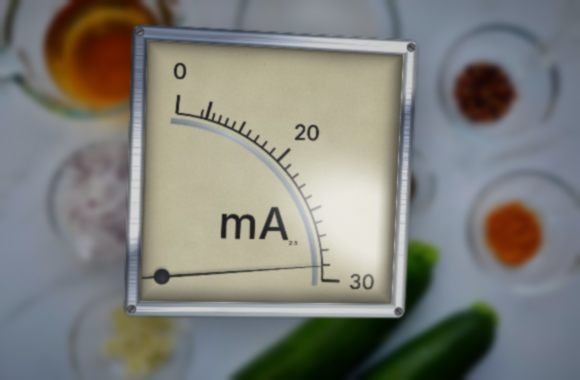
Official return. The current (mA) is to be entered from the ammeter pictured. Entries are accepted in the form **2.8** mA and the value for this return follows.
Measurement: **29** mA
